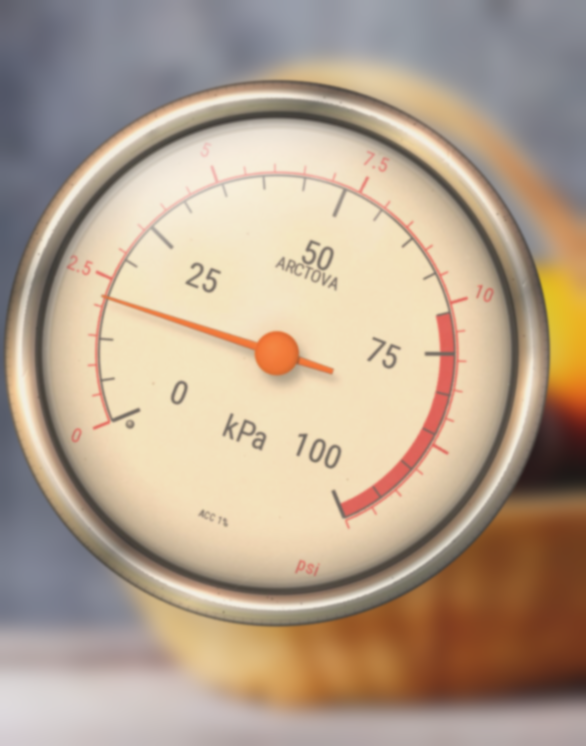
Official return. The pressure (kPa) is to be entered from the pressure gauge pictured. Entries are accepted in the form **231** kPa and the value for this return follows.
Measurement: **15** kPa
